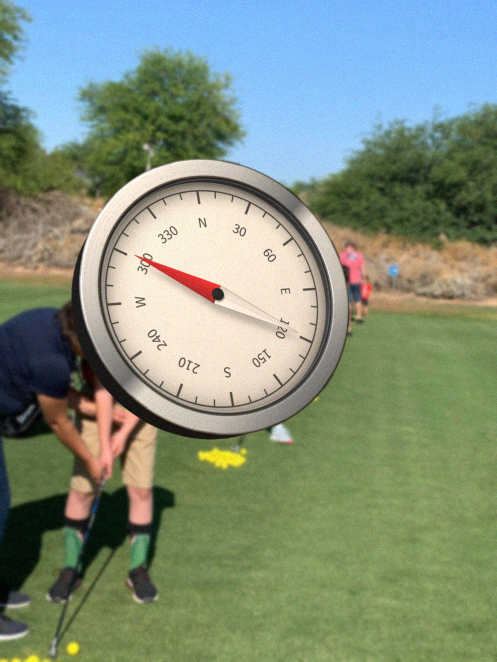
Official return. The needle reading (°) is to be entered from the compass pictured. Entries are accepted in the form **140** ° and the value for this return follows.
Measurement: **300** °
